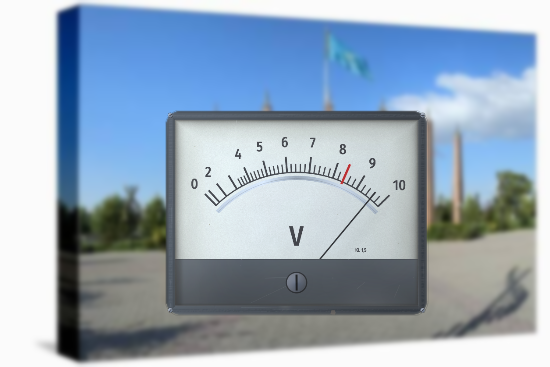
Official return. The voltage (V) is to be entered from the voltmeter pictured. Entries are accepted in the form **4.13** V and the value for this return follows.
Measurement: **9.6** V
